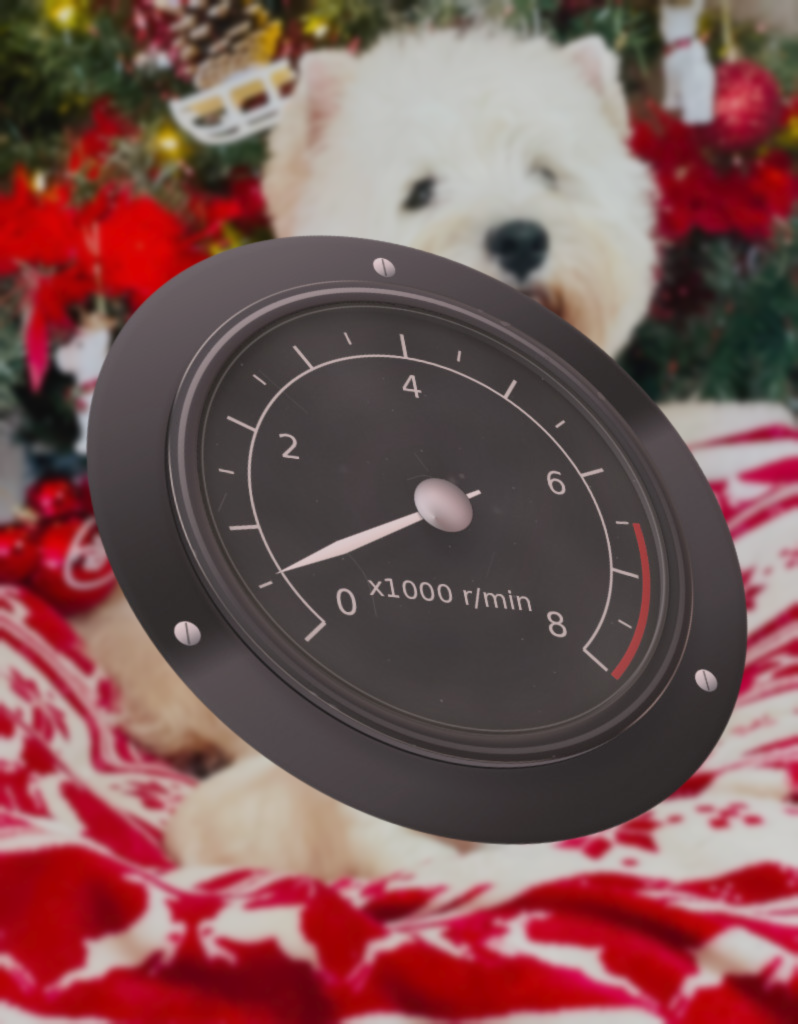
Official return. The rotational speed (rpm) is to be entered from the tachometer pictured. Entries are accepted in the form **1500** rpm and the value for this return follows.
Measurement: **500** rpm
